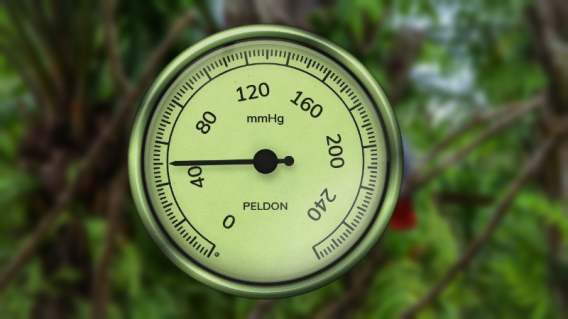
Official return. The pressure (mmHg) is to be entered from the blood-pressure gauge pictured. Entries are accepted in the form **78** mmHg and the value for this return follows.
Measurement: **50** mmHg
